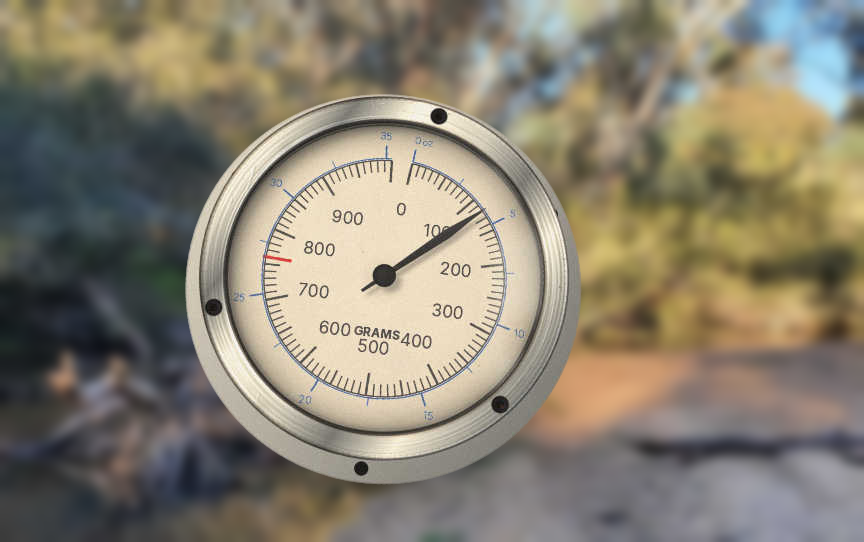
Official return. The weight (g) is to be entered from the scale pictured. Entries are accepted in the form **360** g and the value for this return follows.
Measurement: **120** g
